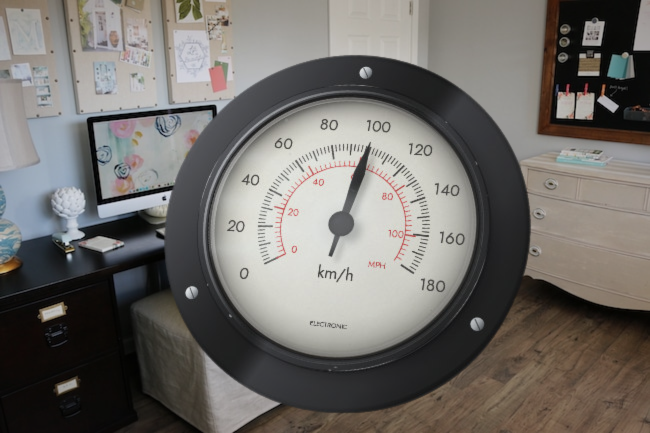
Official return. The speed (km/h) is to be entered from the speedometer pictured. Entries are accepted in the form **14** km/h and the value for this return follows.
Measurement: **100** km/h
